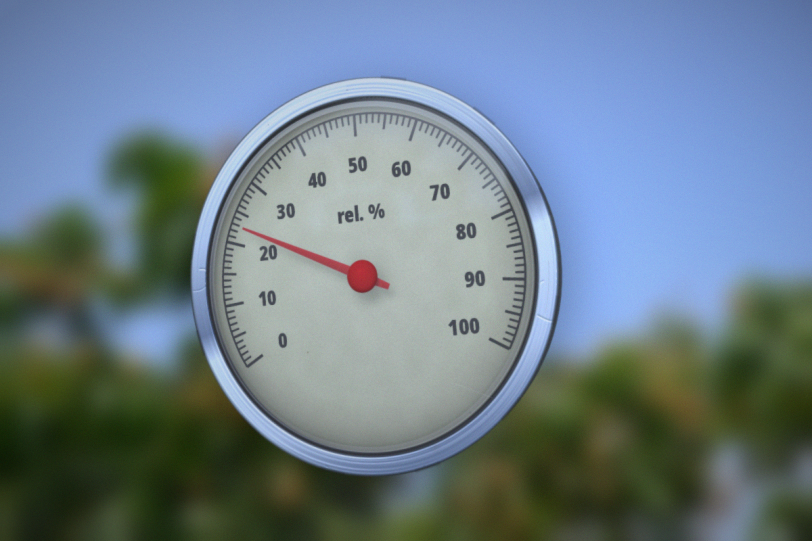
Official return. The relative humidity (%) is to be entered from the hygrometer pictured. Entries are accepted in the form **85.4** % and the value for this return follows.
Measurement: **23** %
